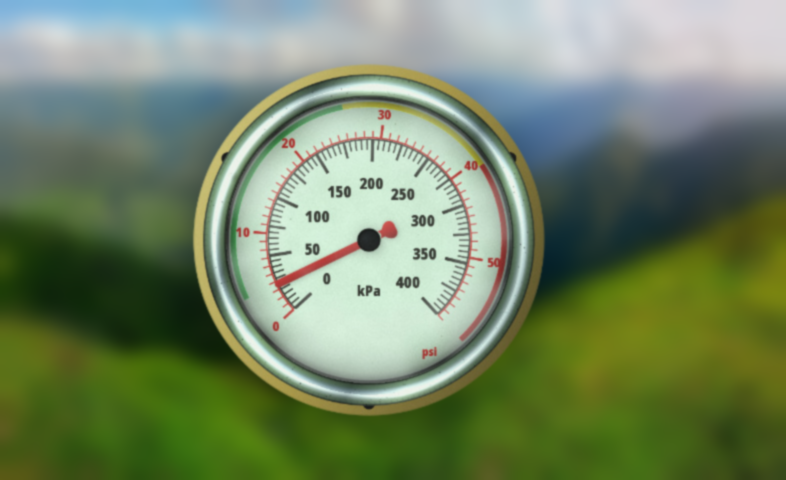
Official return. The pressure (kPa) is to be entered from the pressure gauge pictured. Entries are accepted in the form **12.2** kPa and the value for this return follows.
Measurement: **25** kPa
